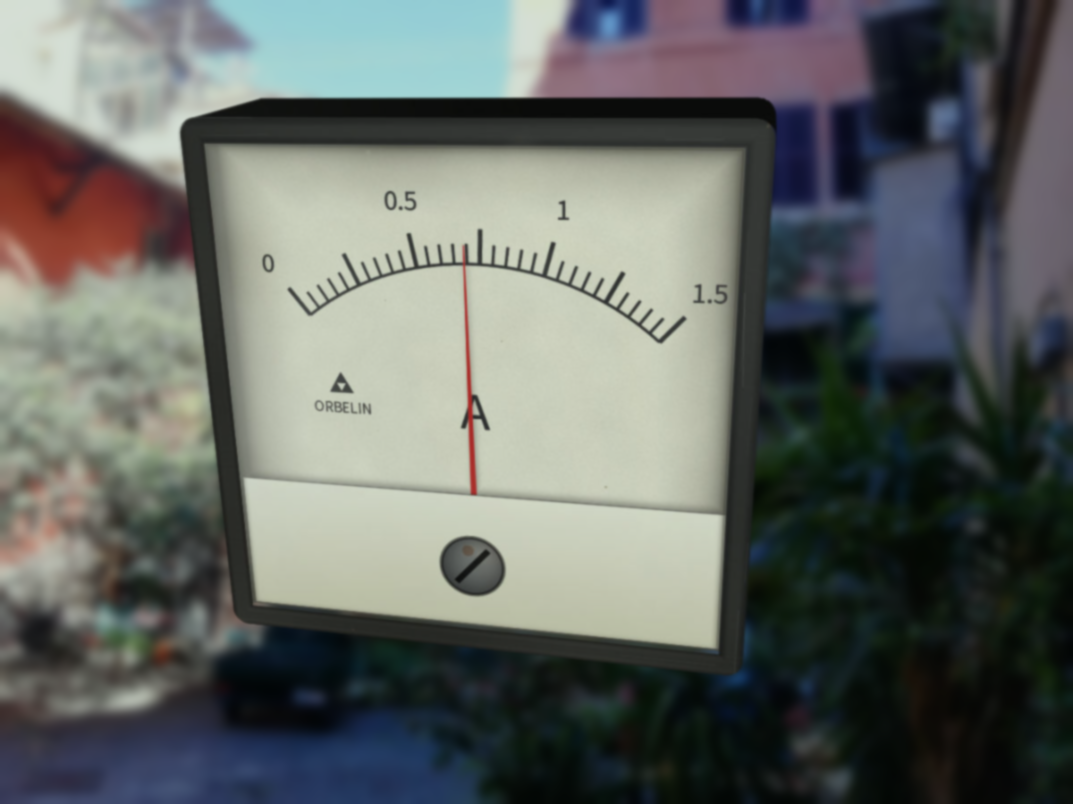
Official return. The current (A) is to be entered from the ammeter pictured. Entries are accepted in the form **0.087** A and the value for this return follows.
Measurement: **0.7** A
